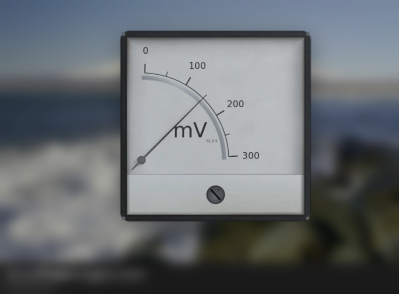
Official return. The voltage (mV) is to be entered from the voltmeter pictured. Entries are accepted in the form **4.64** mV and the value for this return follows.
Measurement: **150** mV
